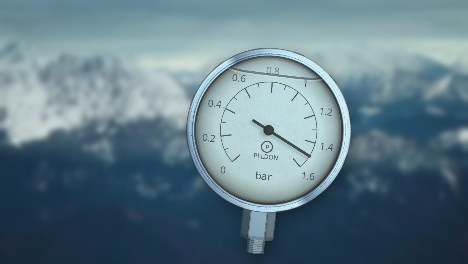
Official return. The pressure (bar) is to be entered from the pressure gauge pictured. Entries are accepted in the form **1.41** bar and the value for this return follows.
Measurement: **1.5** bar
